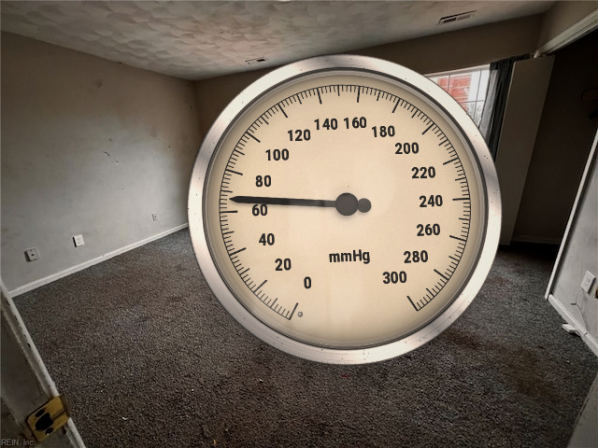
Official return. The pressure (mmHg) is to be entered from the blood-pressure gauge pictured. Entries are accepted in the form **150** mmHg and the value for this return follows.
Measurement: **66** mmHg
